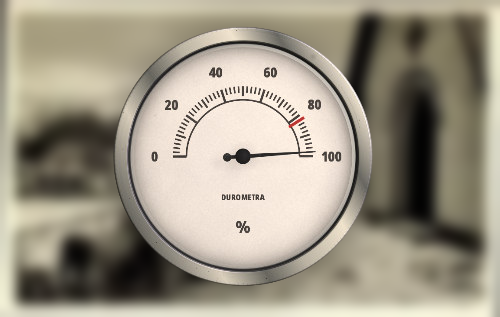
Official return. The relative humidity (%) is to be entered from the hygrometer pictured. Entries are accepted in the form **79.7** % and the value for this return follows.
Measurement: **98** %
